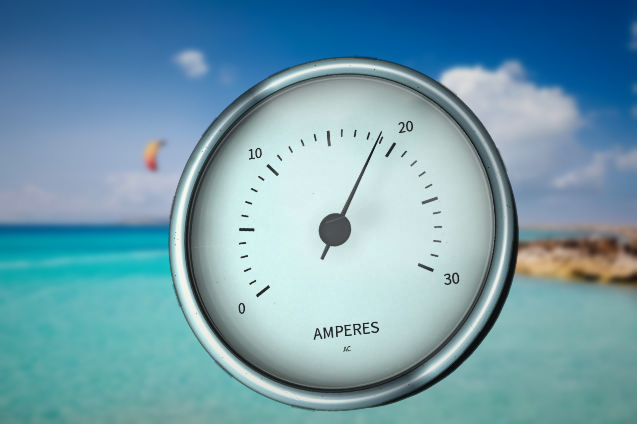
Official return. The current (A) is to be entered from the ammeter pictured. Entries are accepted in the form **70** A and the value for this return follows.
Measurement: **19** A
